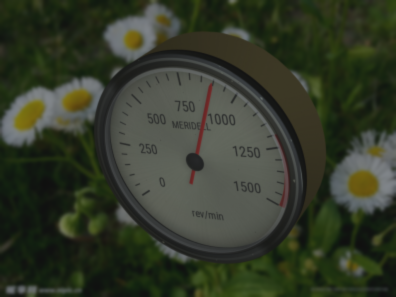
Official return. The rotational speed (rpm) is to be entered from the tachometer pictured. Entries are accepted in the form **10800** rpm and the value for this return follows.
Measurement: **900** rpm
